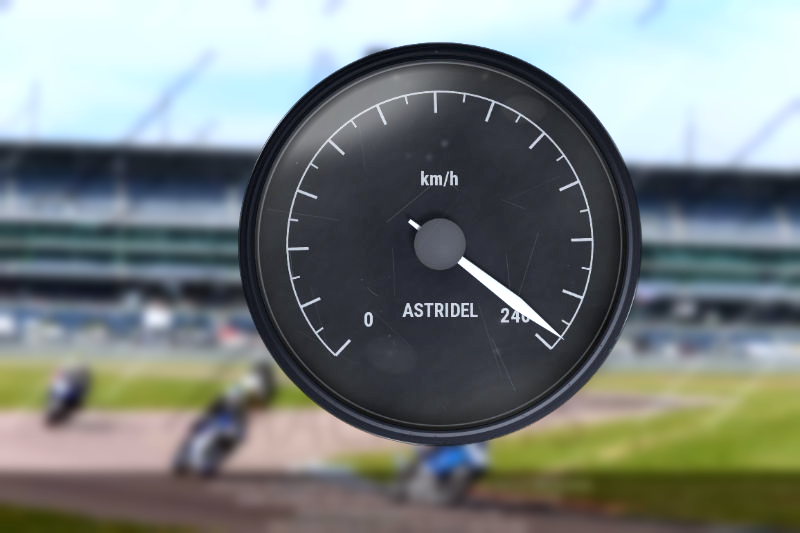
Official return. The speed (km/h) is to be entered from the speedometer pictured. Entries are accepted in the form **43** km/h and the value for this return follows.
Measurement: **235** km/h
